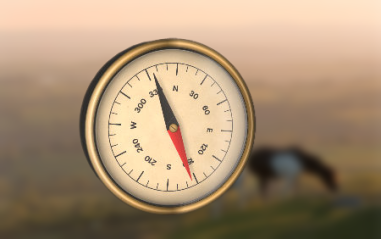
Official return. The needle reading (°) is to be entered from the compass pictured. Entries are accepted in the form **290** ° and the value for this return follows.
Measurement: **155** °
